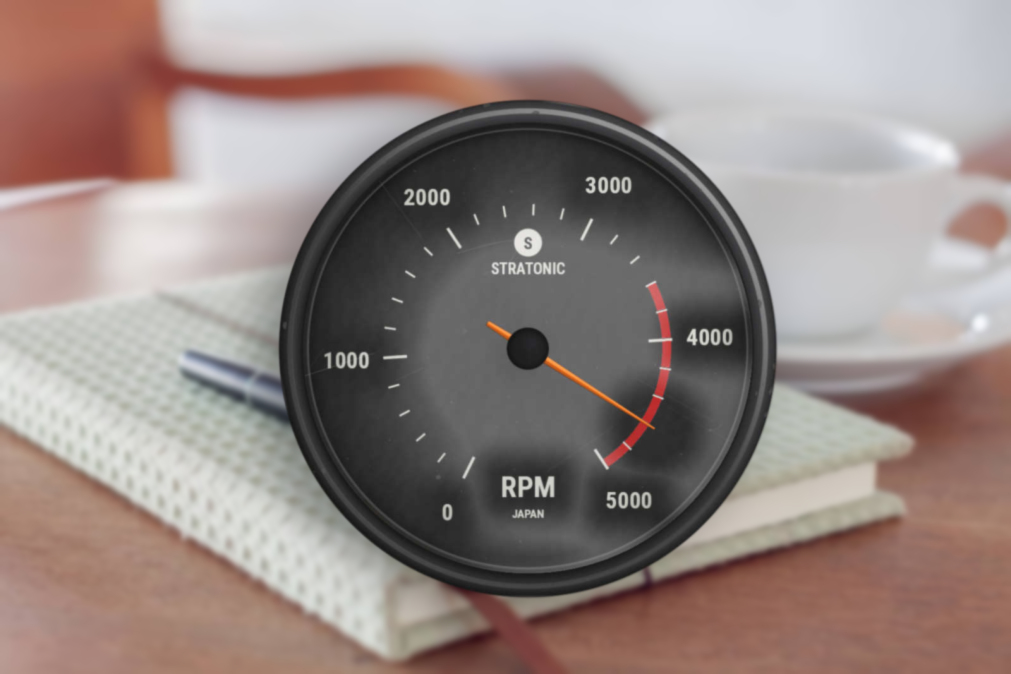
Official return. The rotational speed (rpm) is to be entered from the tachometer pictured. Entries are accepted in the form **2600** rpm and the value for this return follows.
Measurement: **4600** rpm
